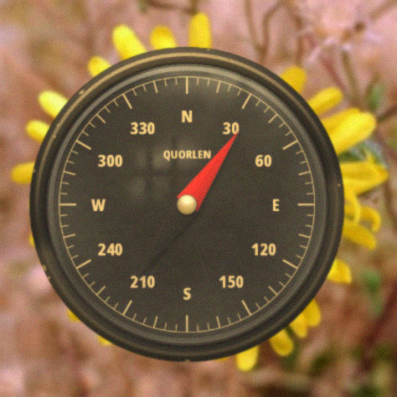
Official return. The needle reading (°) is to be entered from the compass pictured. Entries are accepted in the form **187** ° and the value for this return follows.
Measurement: **35** °
